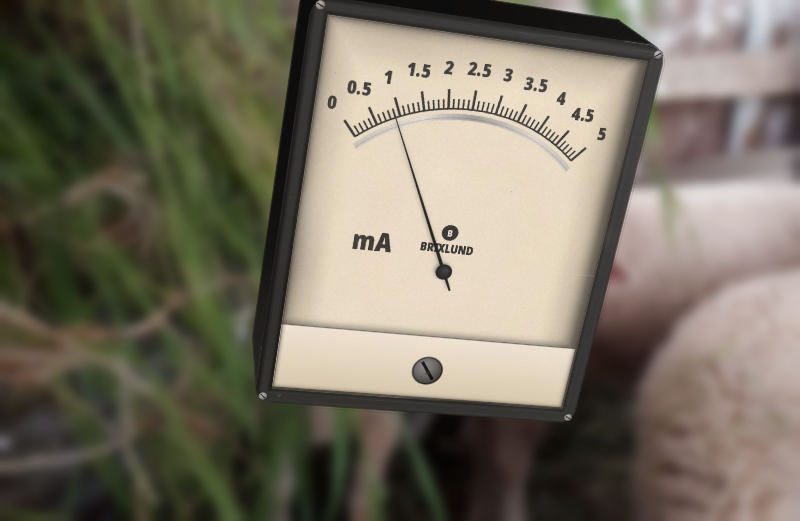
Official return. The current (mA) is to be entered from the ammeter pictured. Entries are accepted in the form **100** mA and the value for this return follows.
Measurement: **0.9** mA
